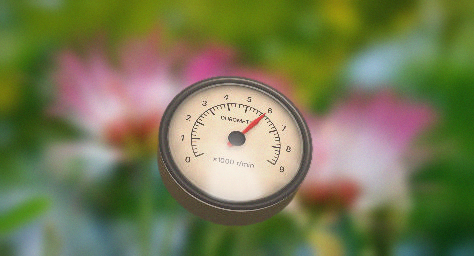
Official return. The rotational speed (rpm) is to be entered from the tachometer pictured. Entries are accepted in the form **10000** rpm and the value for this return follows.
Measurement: **6000** rpm
